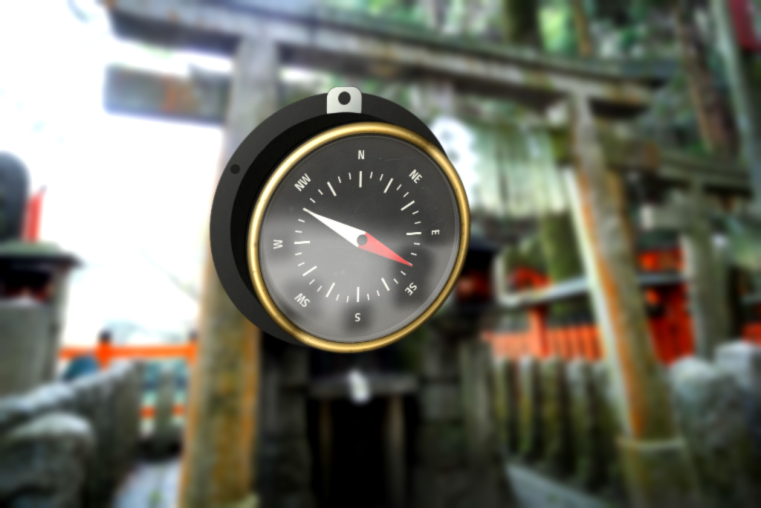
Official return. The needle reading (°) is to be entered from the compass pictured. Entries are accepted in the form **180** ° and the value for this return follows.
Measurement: **120** °
